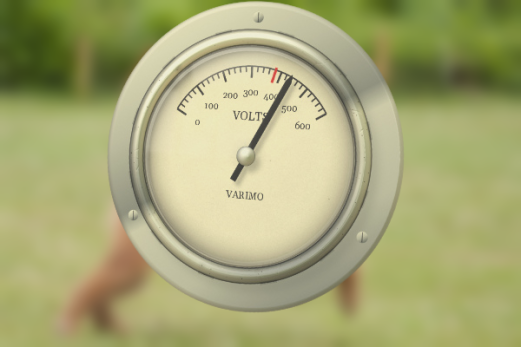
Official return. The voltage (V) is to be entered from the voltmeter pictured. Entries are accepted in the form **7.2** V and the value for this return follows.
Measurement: **440** V
